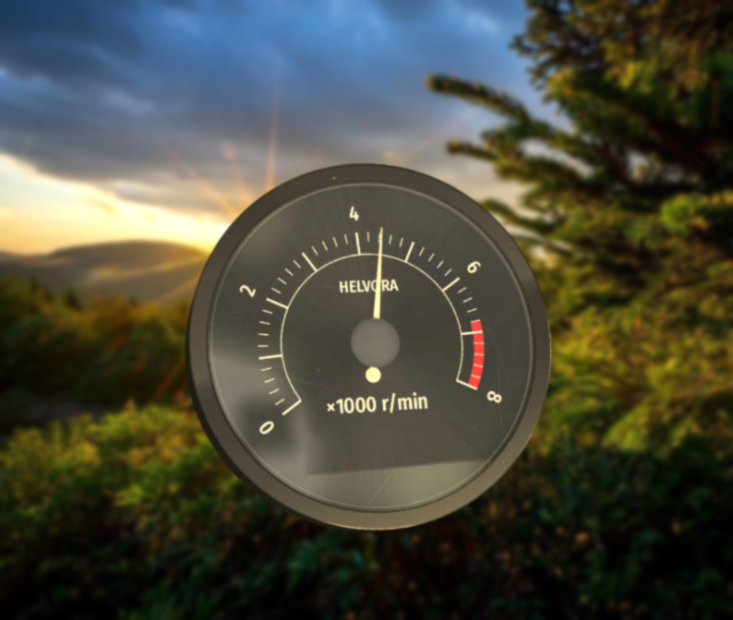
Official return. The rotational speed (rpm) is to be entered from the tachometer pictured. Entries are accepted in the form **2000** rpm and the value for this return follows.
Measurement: **4400** rpm
